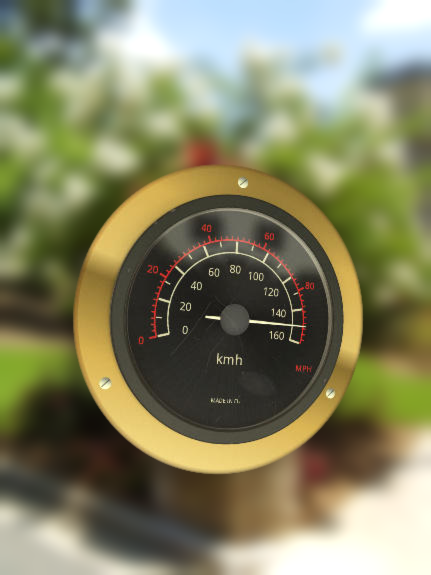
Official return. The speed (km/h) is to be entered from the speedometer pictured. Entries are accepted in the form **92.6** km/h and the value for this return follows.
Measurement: **150** km/h
